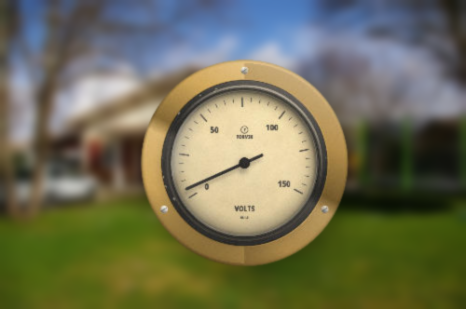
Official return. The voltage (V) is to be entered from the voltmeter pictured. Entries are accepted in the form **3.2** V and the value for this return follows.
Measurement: **5** V
